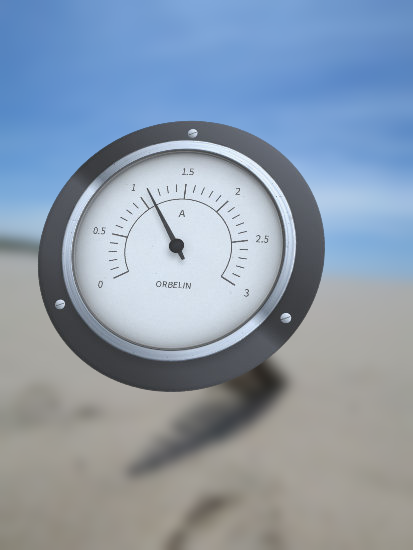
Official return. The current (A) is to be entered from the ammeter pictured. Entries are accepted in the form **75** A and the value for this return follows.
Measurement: **1.1** A
